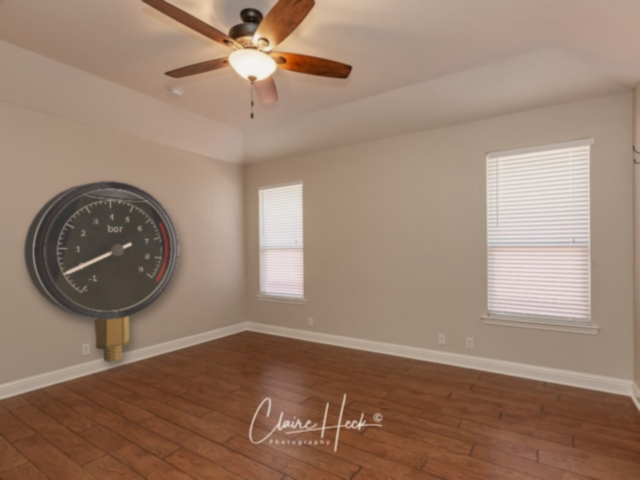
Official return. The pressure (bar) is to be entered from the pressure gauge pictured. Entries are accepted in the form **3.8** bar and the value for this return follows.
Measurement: **0** bar
